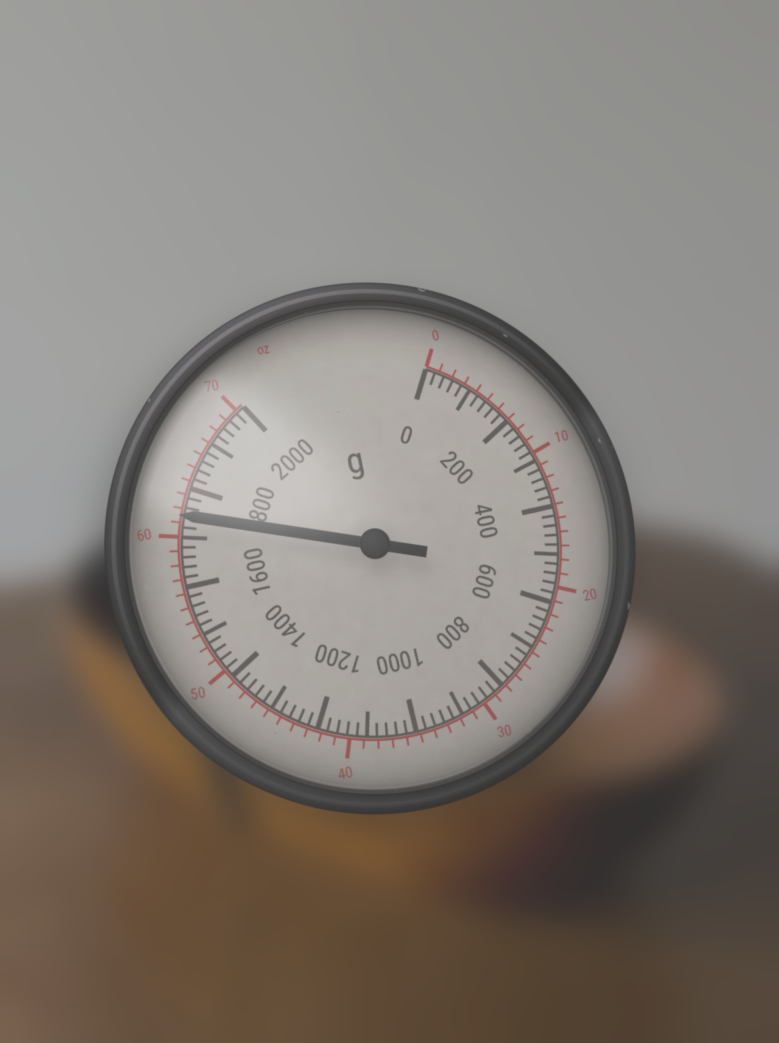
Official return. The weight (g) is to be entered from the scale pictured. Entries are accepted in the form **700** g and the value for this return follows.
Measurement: **1740** g
